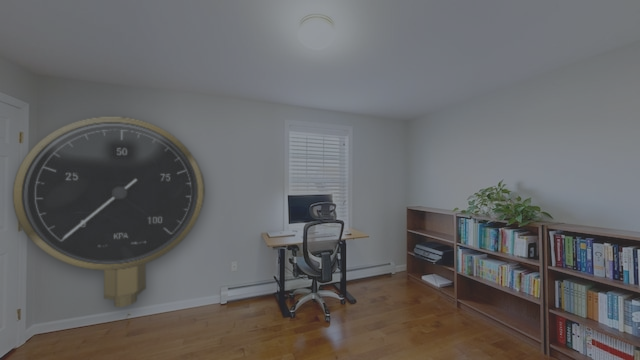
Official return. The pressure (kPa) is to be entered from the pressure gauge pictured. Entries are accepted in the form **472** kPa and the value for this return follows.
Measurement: **0** kPa
